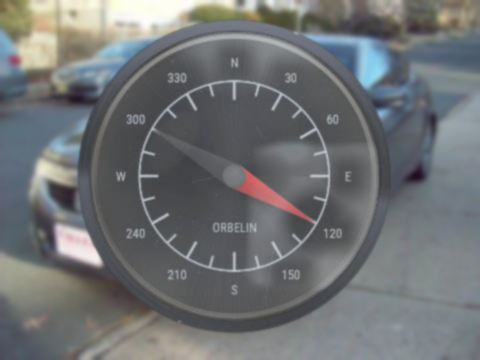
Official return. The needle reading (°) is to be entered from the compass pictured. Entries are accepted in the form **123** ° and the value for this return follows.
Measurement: **120** °
